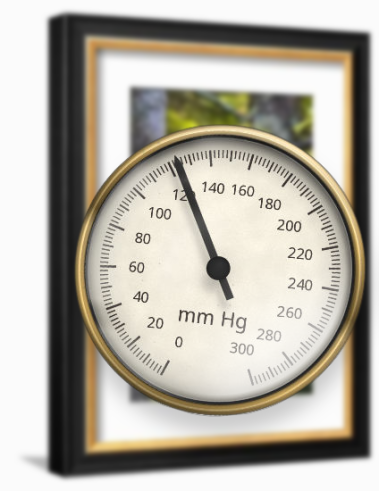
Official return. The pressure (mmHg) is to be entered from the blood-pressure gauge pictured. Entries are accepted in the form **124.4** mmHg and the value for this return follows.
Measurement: **124** mmHg
